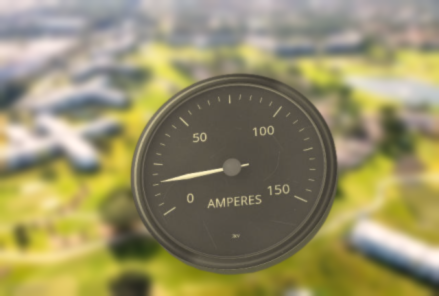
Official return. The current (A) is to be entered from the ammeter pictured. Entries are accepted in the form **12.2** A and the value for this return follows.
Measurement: **15** A
